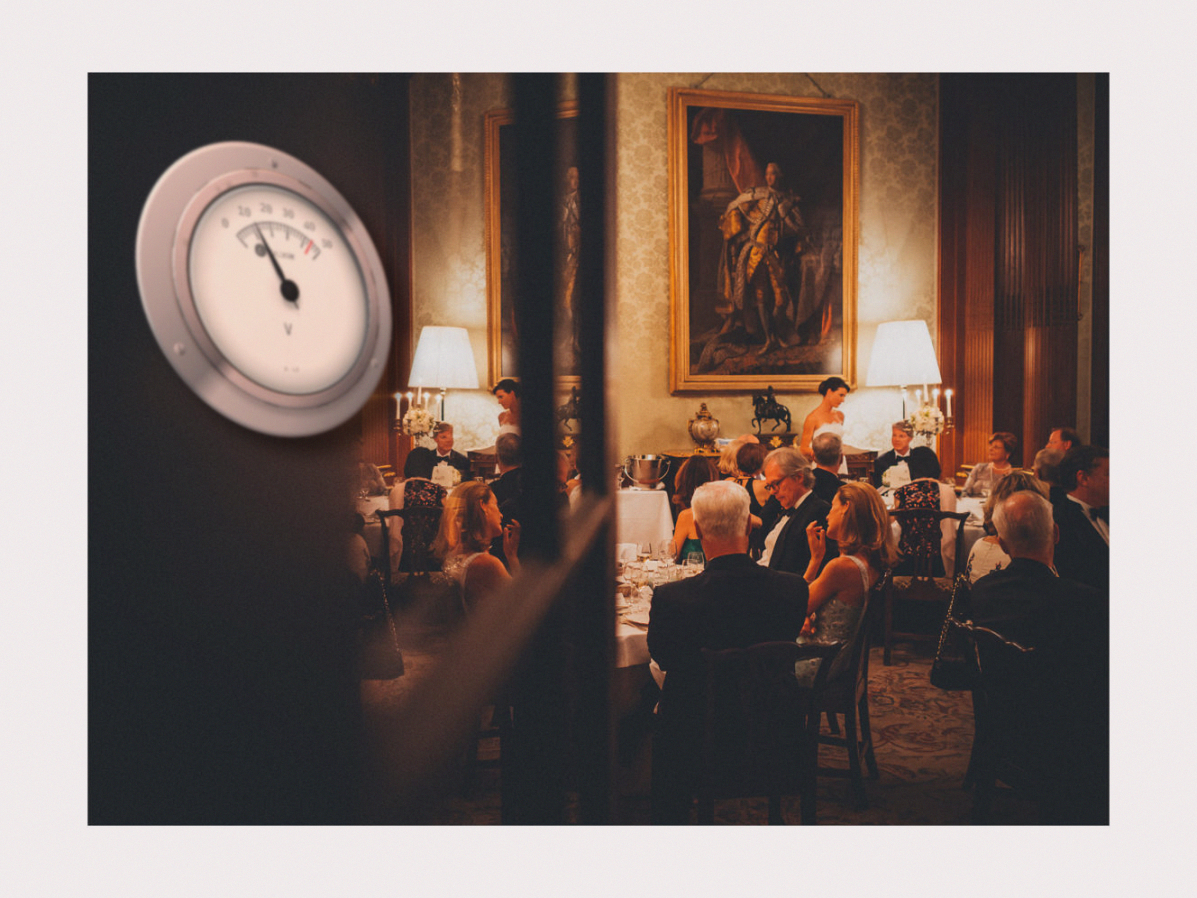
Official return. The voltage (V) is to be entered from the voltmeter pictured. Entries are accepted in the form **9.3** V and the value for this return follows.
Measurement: **10** V
